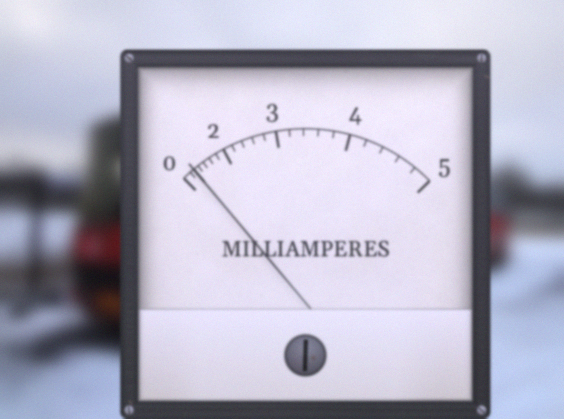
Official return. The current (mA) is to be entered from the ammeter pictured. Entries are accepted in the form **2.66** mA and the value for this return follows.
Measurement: **1** mA
